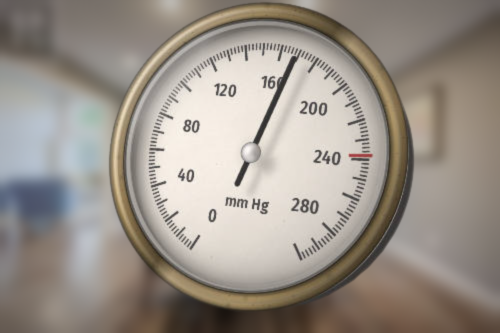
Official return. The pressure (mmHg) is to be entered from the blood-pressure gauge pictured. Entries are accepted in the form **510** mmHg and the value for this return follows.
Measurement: **170** mmHg
